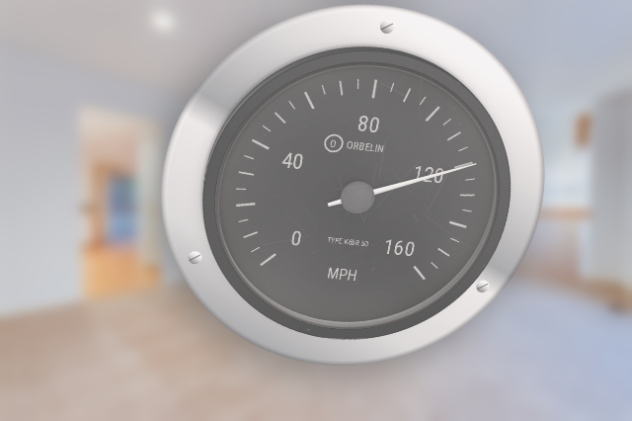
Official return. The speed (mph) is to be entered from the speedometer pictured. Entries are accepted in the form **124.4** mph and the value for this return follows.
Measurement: **120** mph
